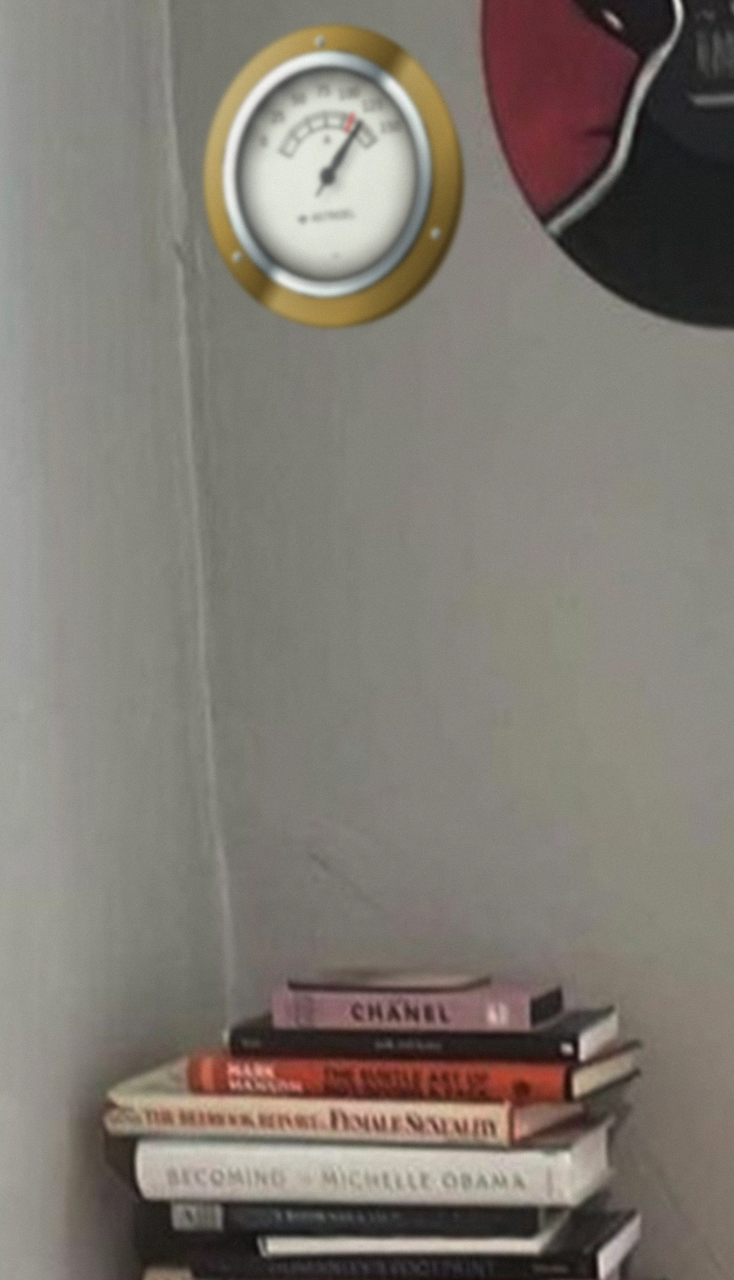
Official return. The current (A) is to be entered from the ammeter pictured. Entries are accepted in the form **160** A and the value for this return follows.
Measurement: **125** A
